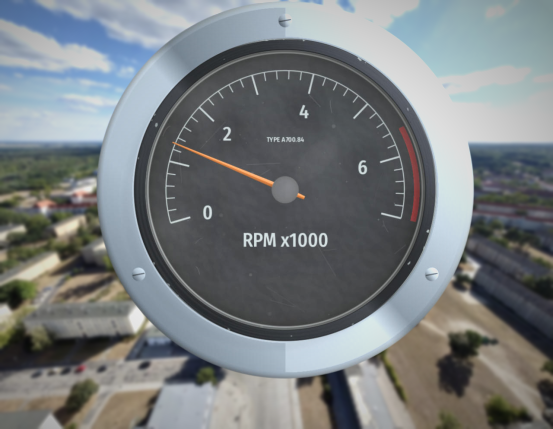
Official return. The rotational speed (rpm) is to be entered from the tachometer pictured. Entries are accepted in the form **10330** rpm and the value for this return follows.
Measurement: **1300** rpm
